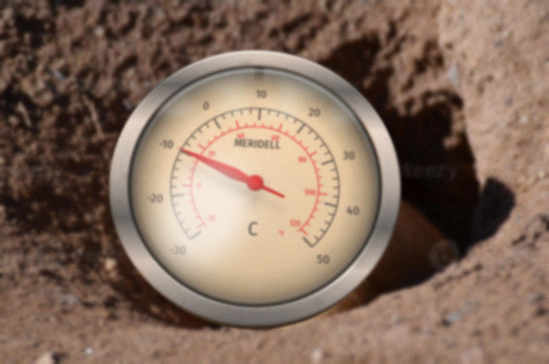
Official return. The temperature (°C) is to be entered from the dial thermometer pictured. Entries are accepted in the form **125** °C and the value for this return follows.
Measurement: **-10** °C
